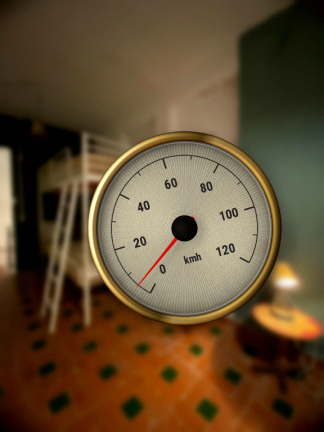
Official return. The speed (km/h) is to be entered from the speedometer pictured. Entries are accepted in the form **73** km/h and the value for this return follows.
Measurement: **5** km/h
